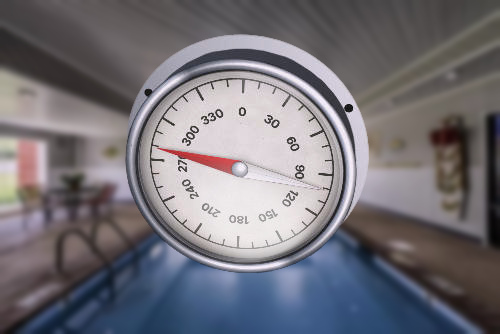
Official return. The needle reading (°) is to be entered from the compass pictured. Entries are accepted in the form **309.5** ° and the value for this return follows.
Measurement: **280** °
